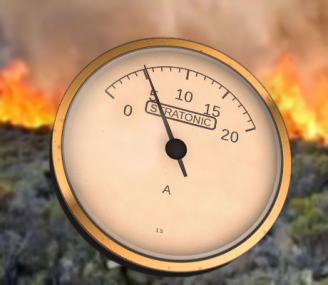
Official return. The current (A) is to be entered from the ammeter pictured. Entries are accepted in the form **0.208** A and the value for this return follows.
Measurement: **5** A
